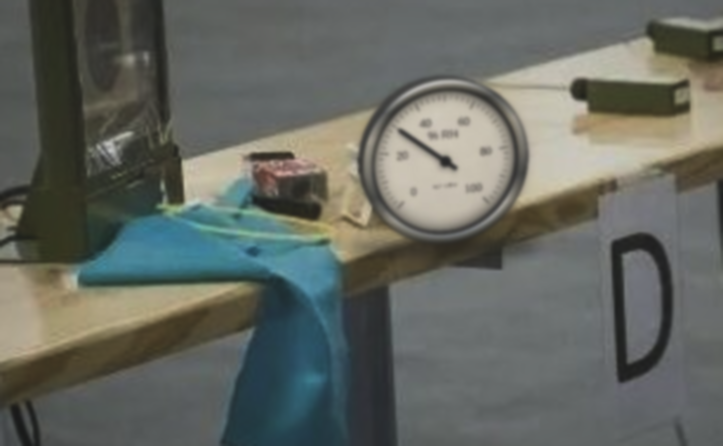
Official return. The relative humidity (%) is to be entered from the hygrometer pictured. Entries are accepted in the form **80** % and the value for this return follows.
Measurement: **30** %
